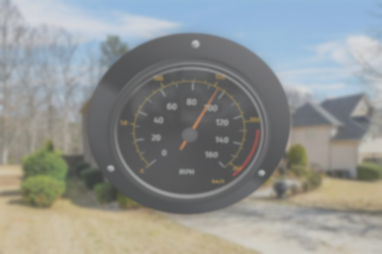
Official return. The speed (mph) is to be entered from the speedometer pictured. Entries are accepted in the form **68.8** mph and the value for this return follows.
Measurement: **95** mph
